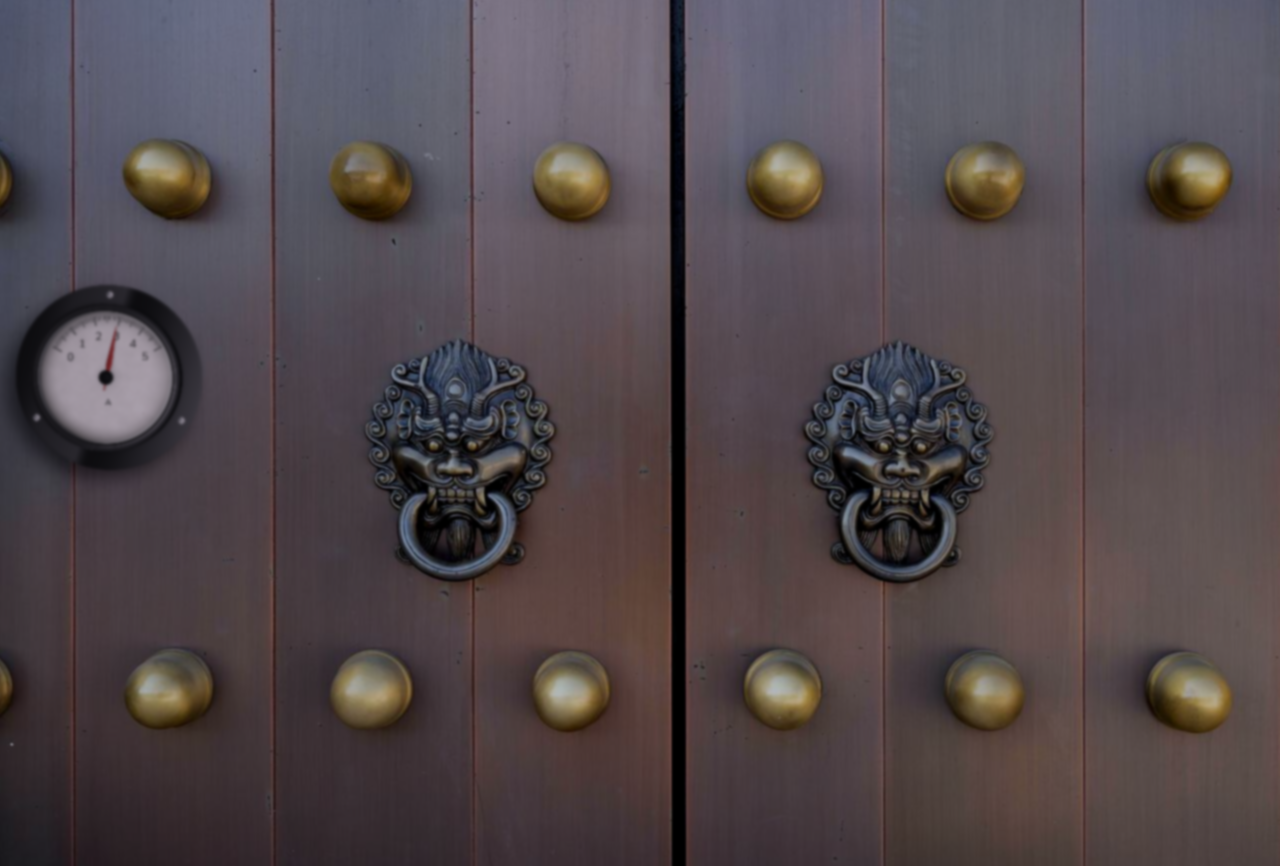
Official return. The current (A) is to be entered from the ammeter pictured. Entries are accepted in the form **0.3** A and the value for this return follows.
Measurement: **3** A
